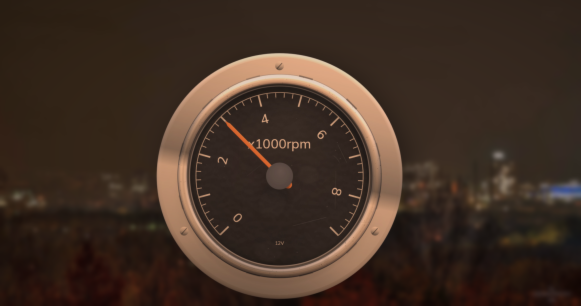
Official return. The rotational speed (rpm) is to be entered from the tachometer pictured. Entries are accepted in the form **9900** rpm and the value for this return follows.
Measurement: **3000** rpm
